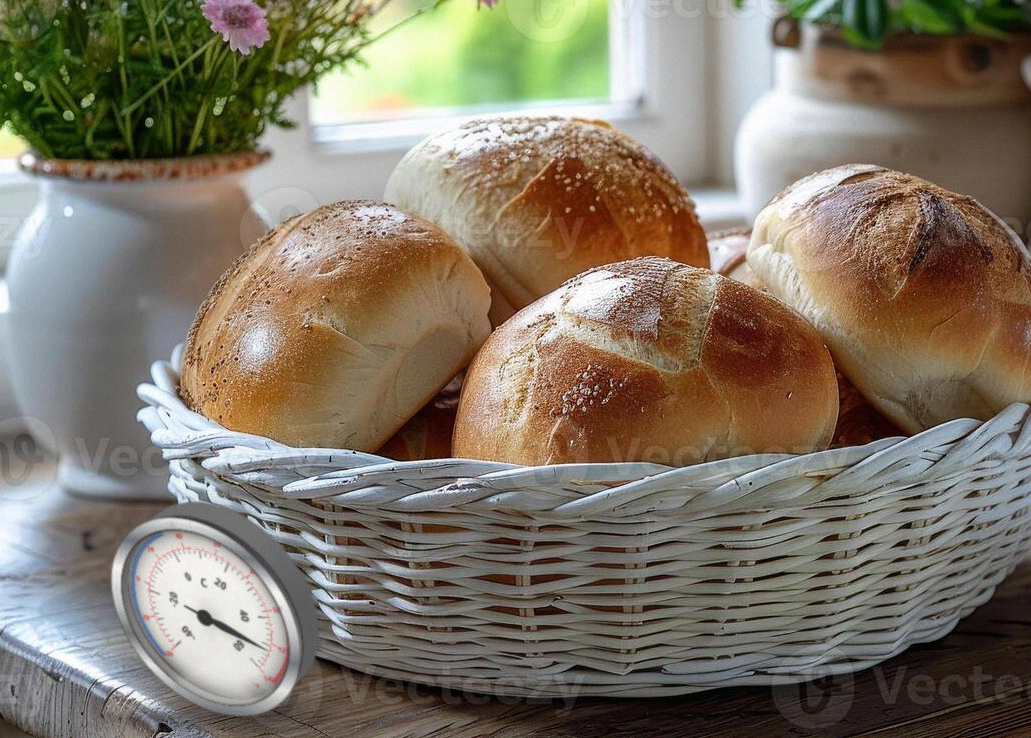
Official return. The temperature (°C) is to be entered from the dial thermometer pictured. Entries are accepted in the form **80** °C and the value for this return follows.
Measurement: **50** °C
